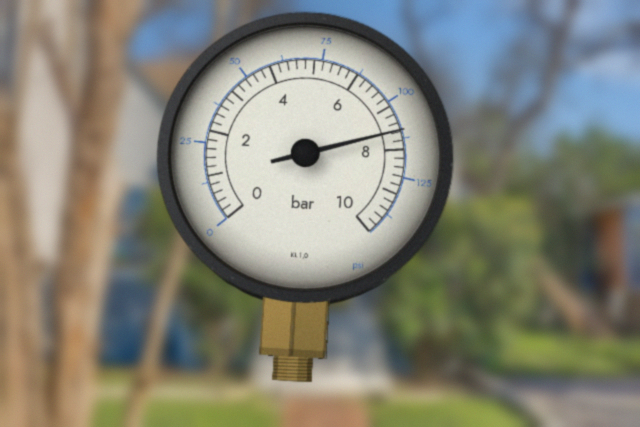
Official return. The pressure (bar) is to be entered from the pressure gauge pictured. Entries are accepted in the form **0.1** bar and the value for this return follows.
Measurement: **7.6** bar
